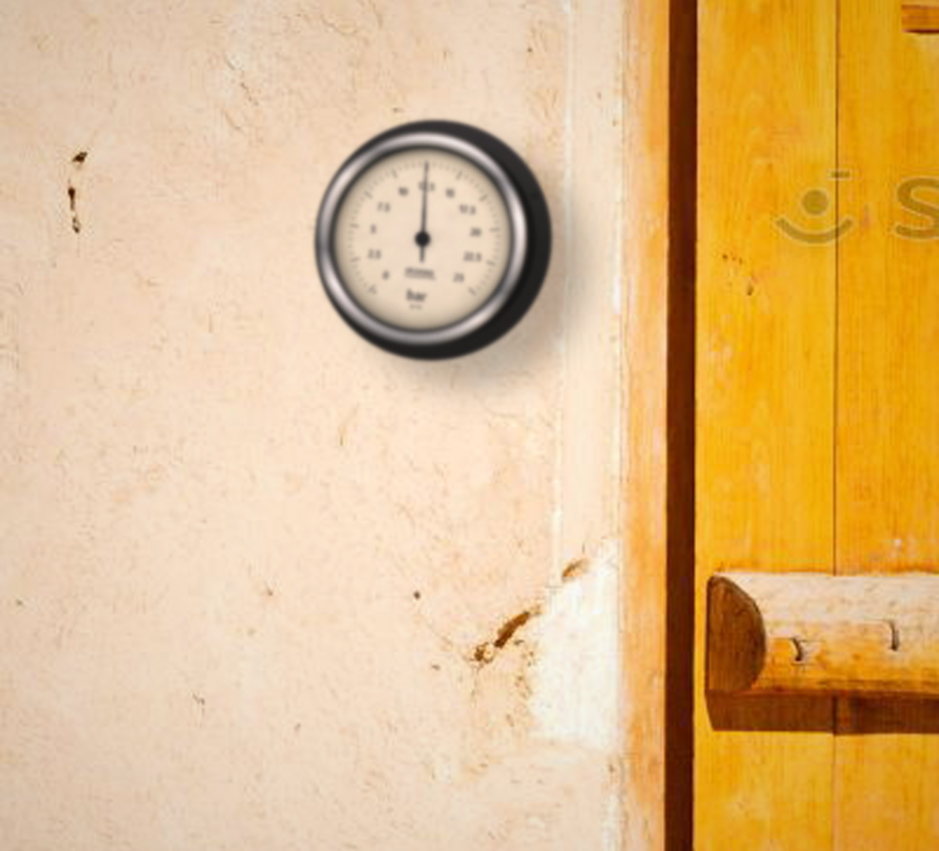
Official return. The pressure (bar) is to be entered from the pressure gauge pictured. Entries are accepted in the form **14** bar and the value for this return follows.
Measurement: **12.5** bar
